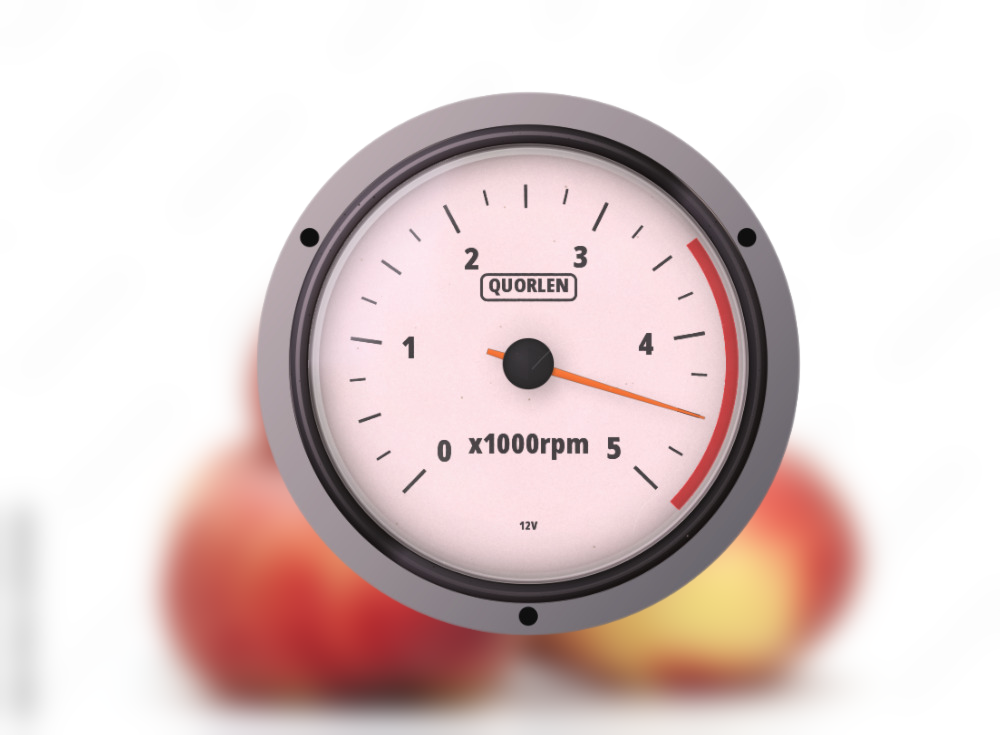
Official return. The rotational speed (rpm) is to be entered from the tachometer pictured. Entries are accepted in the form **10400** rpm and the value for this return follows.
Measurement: **4500** rpm
